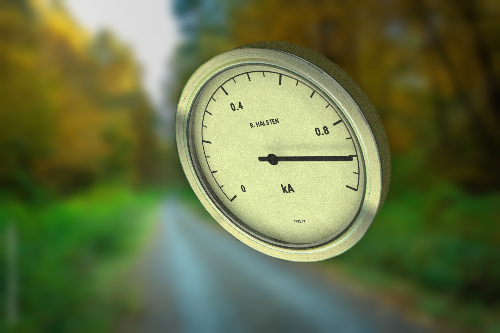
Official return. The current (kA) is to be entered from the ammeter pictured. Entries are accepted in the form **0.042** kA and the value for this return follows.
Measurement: **0.9** kA
